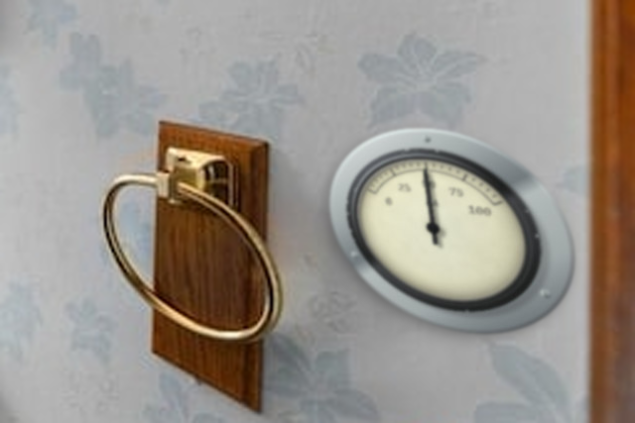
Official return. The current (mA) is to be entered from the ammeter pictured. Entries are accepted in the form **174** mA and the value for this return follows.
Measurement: **50** mA
